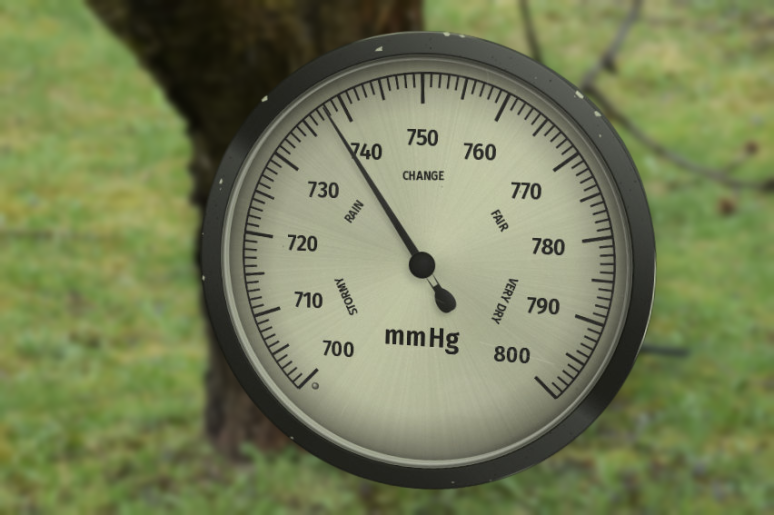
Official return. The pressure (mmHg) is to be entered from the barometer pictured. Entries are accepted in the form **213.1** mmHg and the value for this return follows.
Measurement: **738** mmHg
